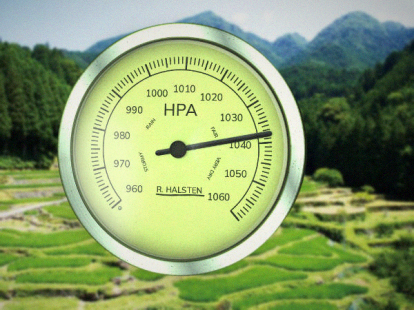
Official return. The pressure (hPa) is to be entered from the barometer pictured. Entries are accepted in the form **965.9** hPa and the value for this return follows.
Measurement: **1038** hPa
